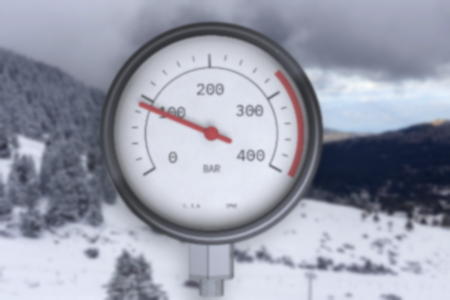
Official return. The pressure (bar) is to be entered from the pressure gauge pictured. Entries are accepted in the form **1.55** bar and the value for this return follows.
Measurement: **90** bar
